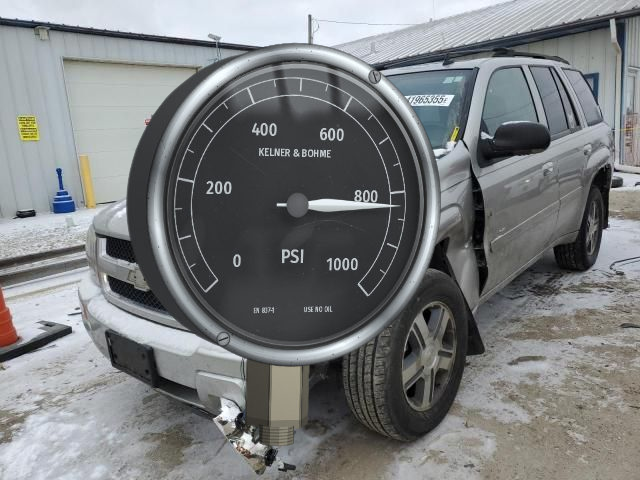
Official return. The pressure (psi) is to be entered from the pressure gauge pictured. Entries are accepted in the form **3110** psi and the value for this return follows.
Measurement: **825** psi
